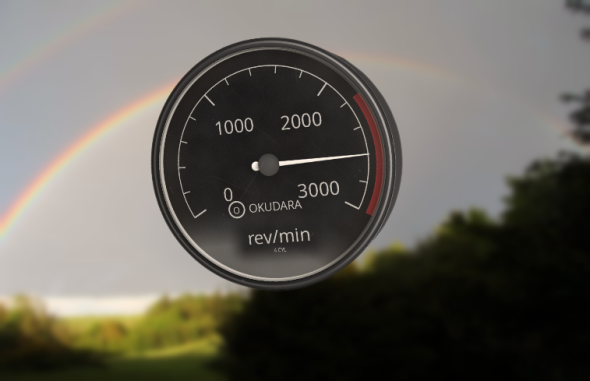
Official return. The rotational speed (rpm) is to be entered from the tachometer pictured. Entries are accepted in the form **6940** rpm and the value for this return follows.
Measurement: **2600** rpm
